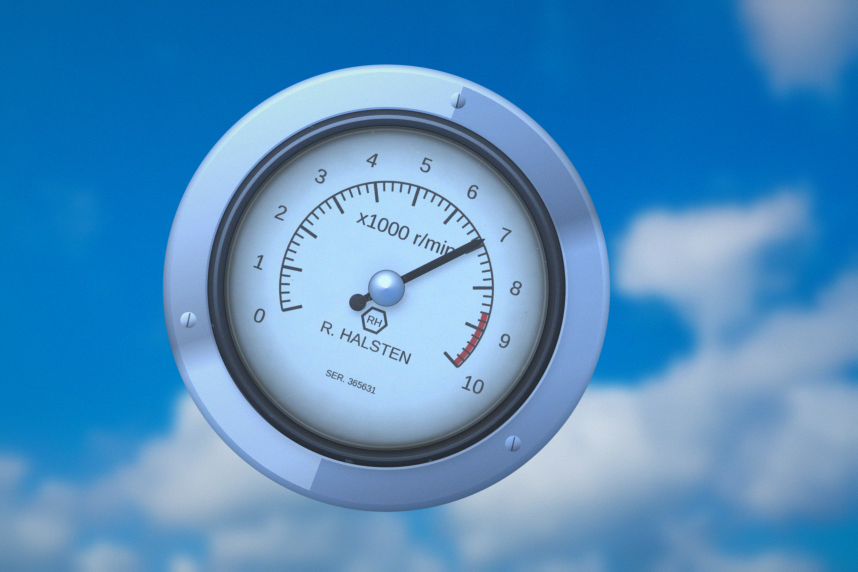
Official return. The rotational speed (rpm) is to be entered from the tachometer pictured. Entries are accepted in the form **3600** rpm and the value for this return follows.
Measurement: **6900** rpm
